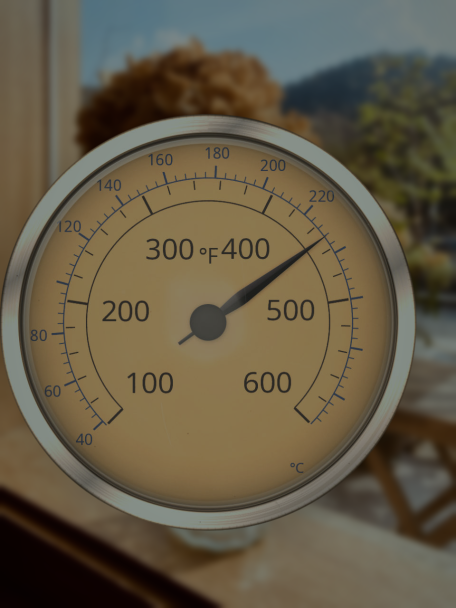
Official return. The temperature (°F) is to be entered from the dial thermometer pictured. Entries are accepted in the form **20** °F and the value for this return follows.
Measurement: **450** °F
